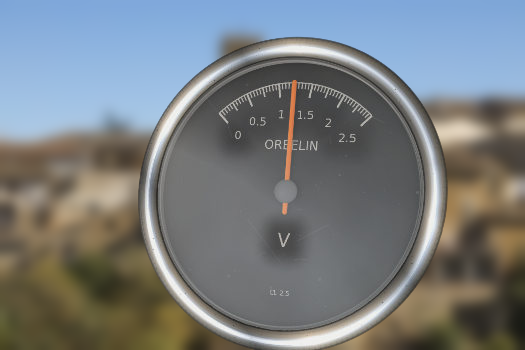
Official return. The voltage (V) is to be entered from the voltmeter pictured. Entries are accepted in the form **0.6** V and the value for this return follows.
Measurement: **1.25** V
